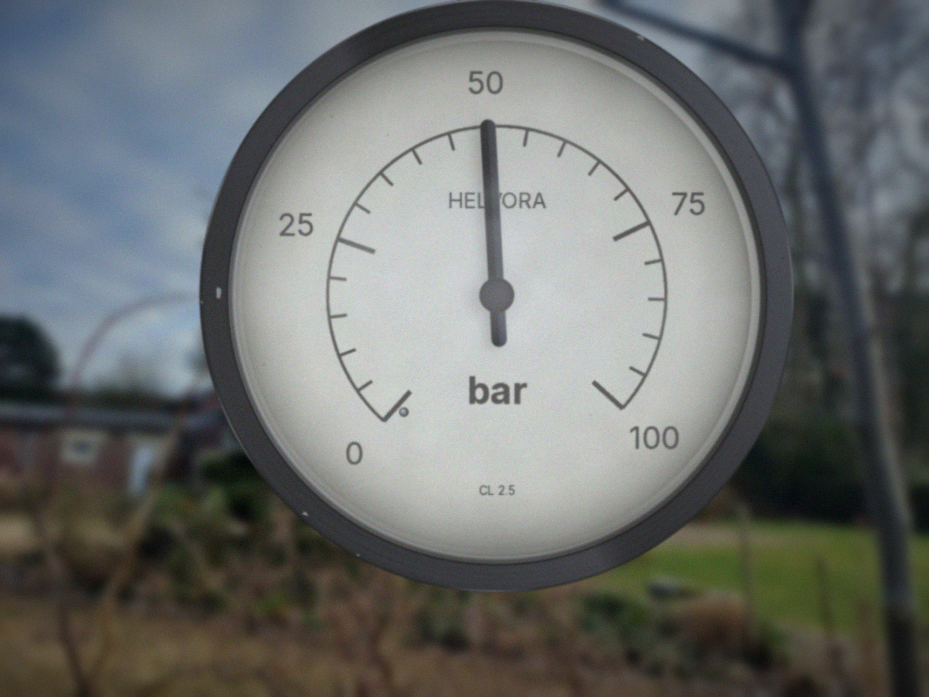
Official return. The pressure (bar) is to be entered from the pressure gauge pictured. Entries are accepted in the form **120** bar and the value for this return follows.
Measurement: **50** bar
